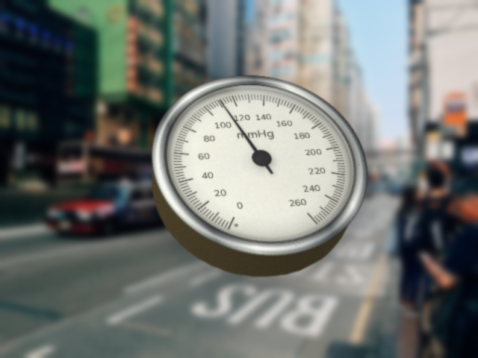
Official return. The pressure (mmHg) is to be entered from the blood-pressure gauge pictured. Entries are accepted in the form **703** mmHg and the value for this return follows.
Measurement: **110** mmHg
